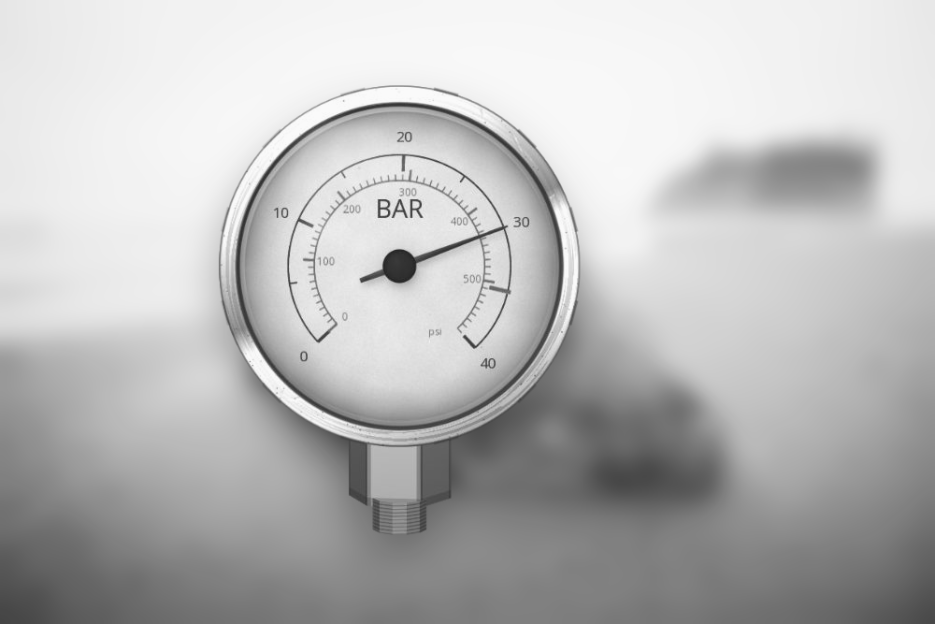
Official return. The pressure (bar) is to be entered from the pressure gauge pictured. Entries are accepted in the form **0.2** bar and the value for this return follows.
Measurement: **30** bar
